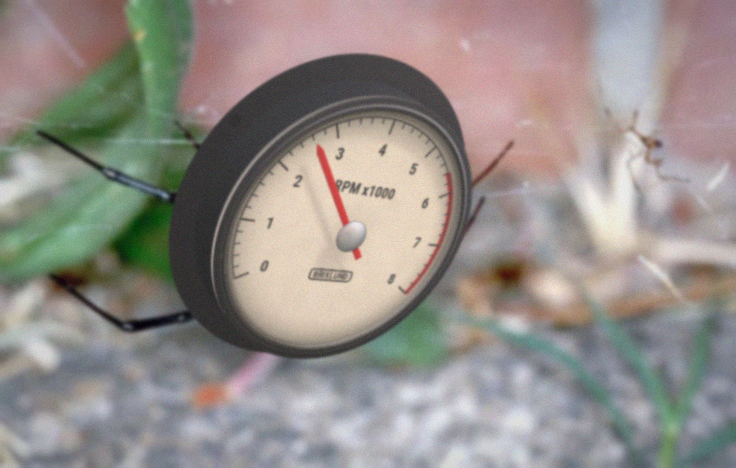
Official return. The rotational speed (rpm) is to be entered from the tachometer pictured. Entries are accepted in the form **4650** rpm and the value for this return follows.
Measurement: **2600** rpm
